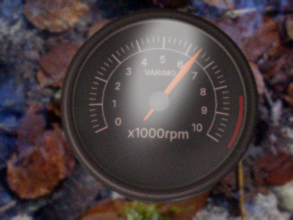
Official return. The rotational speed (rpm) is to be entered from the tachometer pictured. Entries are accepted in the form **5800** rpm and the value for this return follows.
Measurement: **6400** rpm
